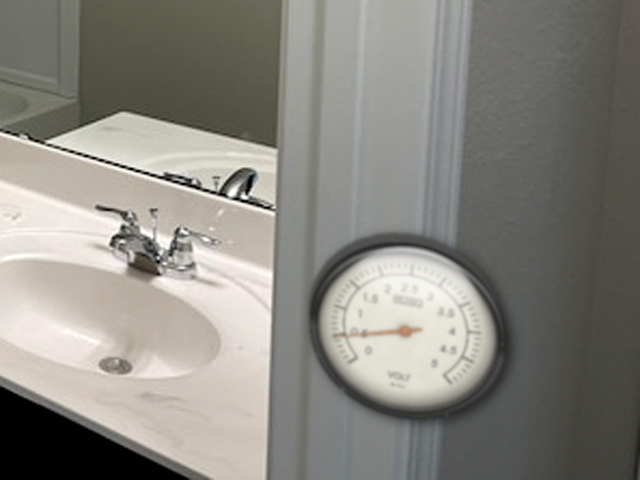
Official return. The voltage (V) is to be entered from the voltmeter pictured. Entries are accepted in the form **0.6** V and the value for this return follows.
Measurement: **0.5** V
